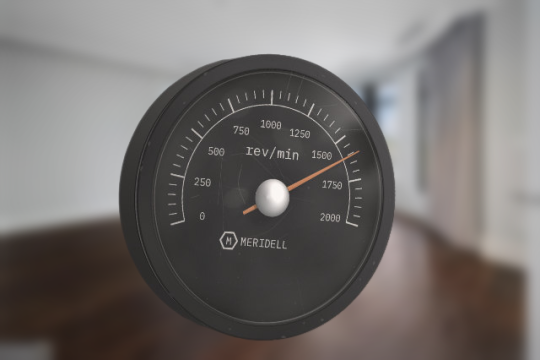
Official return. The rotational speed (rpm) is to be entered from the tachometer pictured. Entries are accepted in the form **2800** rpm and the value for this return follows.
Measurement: **1600** rpm
